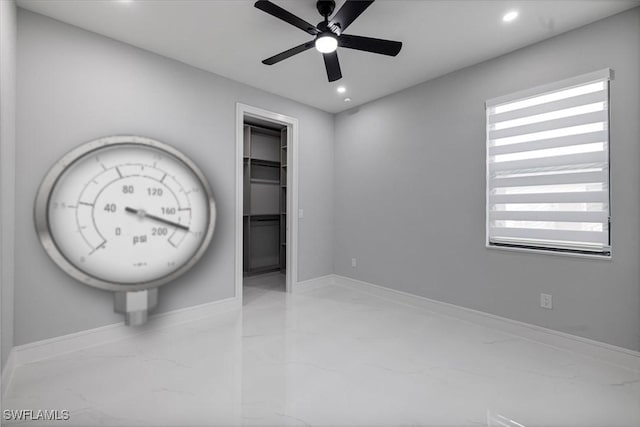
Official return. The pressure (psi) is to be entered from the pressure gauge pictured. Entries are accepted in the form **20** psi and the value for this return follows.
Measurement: **180** psi
